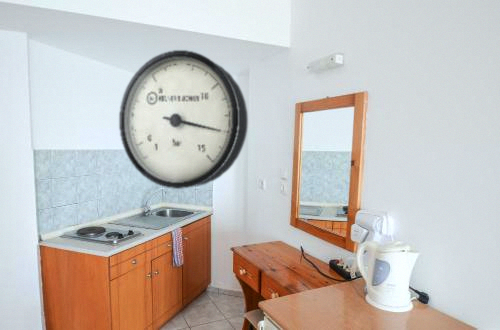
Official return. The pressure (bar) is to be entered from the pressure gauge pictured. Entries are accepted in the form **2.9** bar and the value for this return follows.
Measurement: **13** bar
